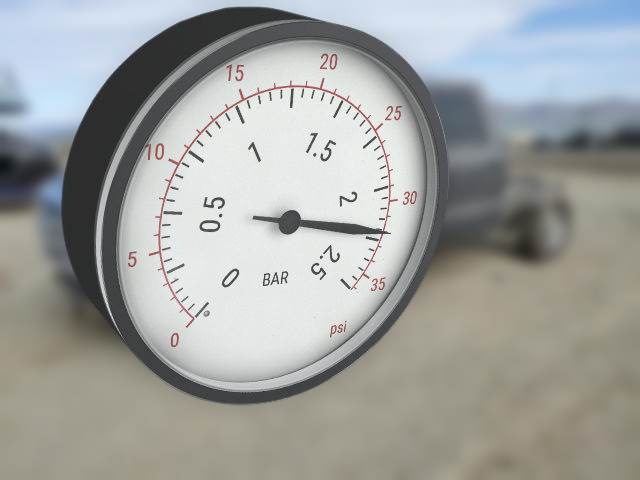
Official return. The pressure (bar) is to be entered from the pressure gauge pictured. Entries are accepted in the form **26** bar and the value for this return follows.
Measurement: **2.2** bar
